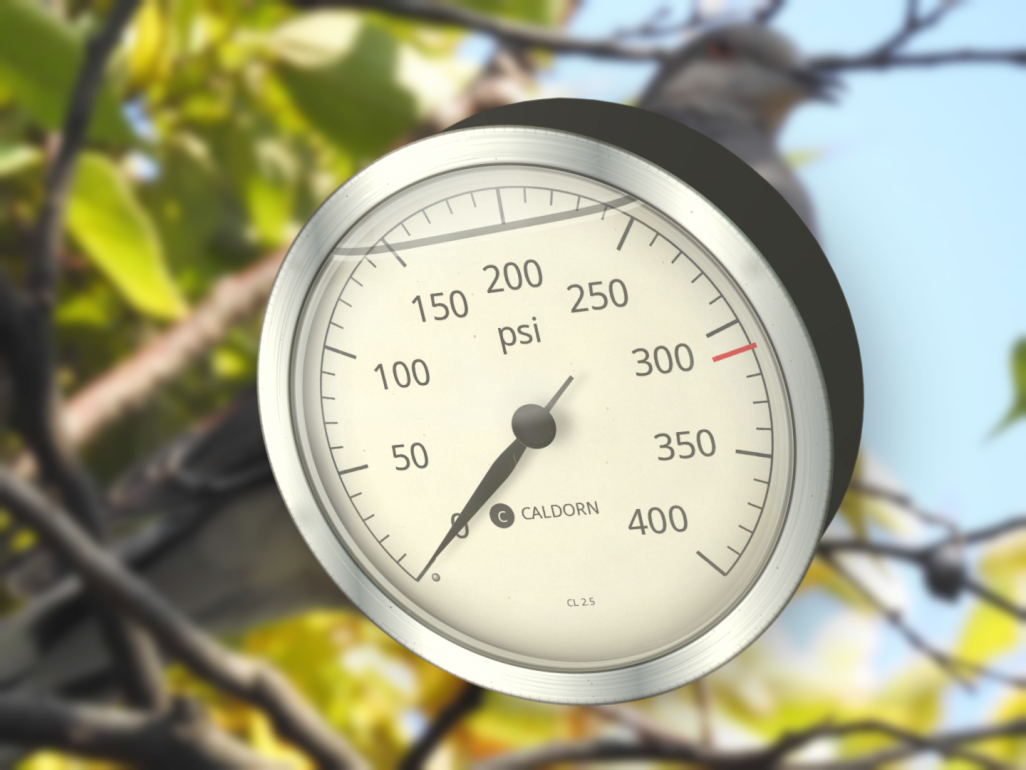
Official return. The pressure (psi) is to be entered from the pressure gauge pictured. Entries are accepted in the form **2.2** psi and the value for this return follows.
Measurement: **0** psi
